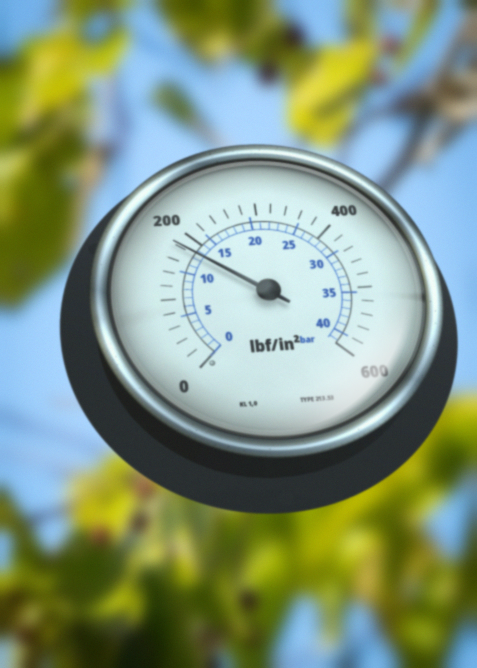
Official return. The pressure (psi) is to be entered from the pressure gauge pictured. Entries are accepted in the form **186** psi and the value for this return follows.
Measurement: **180** psi
